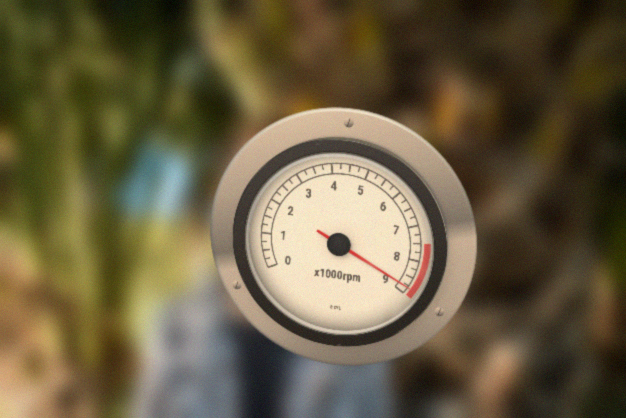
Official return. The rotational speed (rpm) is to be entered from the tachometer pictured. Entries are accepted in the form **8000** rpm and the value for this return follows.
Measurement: **8750** rpm
